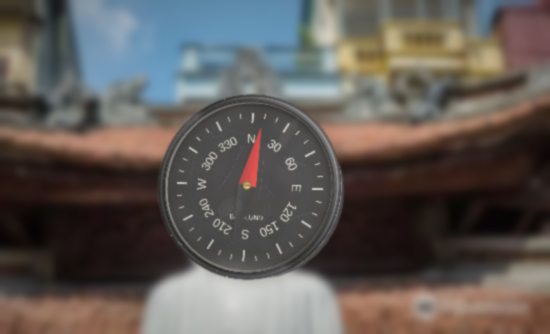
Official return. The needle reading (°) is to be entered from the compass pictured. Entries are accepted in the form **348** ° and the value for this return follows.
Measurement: **10** °
